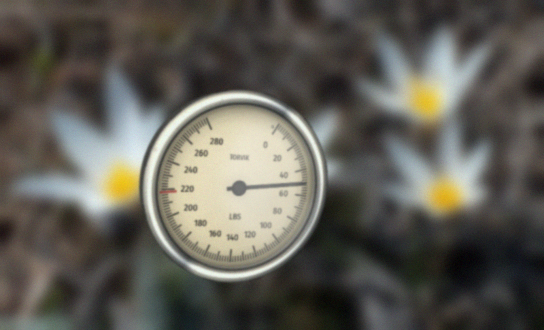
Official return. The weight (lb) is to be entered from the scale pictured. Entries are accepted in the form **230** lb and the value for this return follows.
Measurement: **50** lb
